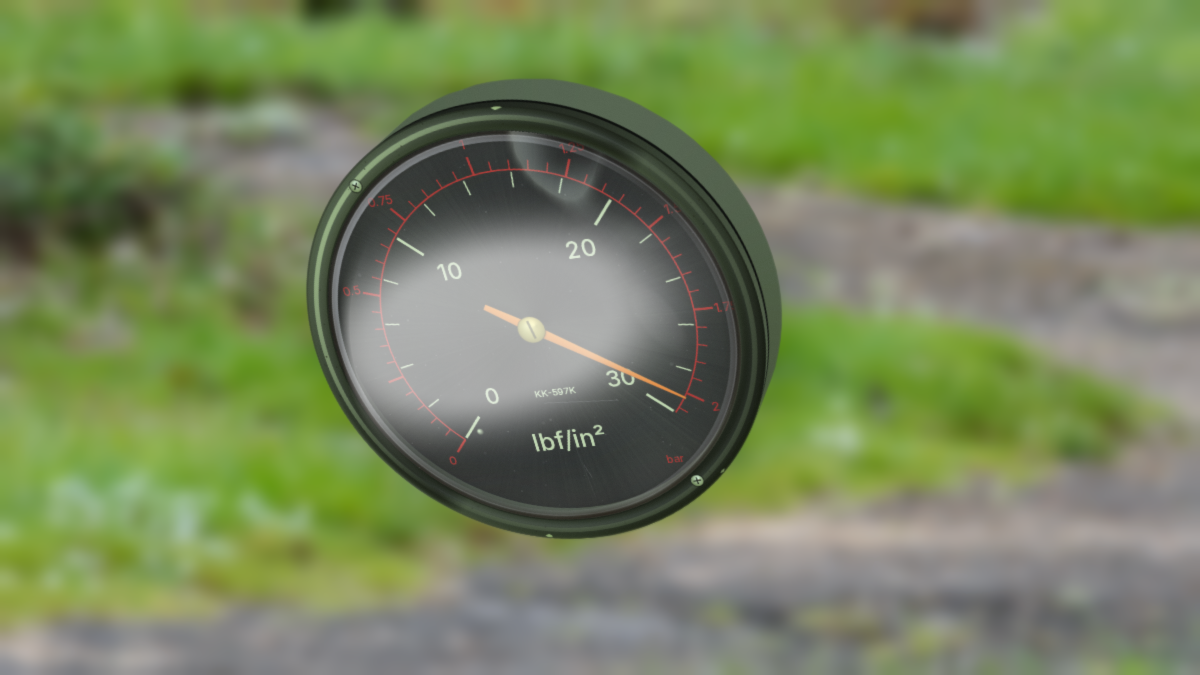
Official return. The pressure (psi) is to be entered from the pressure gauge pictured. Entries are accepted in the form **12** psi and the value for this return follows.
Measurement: **29** psi
